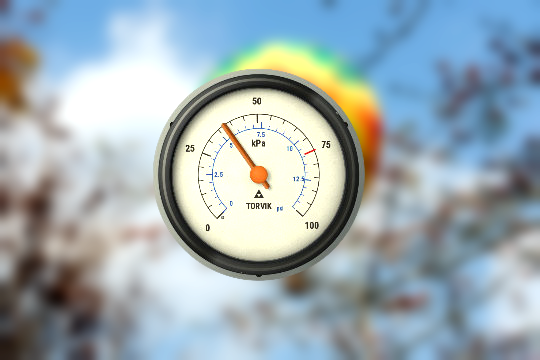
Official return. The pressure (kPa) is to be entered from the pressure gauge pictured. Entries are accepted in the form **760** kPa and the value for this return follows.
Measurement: **37.5** kPa
